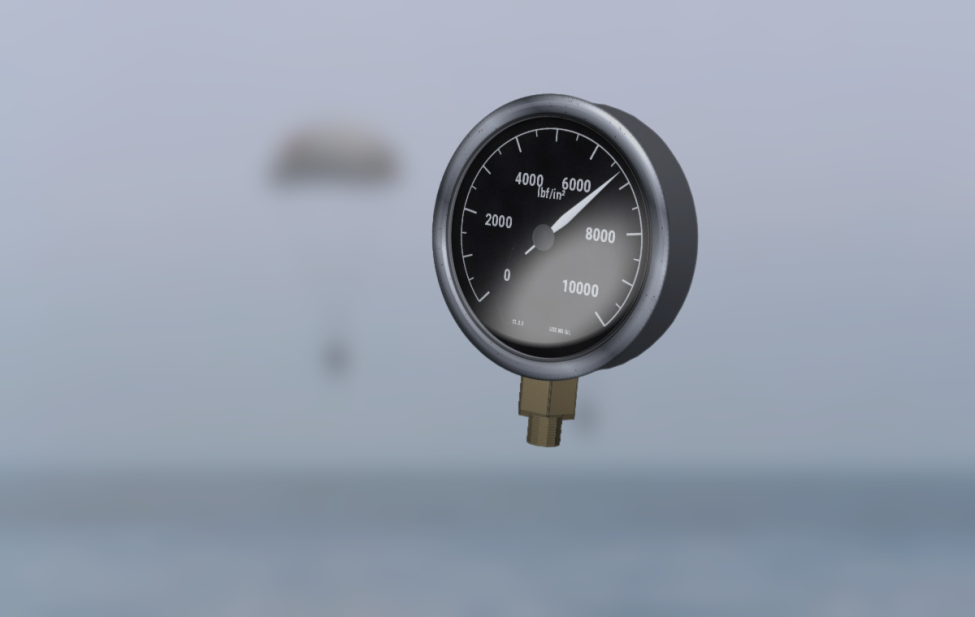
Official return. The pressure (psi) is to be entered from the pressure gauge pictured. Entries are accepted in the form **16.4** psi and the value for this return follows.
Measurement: **6750** psi
